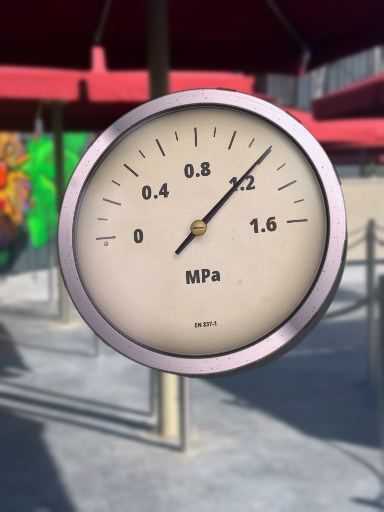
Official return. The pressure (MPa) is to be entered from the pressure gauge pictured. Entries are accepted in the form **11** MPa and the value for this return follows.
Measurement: **1.2** MPa
